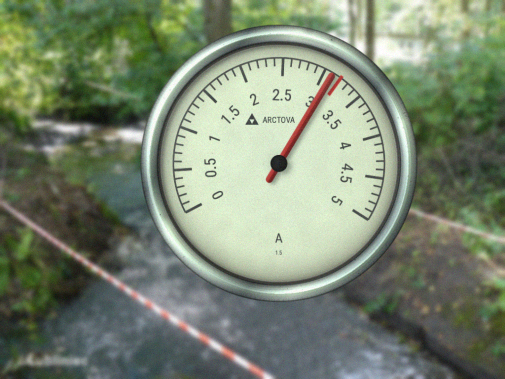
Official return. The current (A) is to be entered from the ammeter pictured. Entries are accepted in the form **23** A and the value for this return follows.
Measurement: **3.1** A
